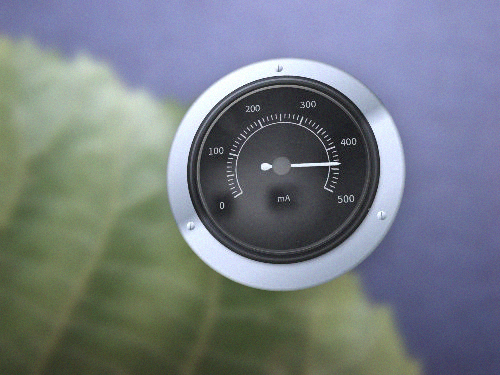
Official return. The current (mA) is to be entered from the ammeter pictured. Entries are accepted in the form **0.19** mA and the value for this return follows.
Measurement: **440** mA
